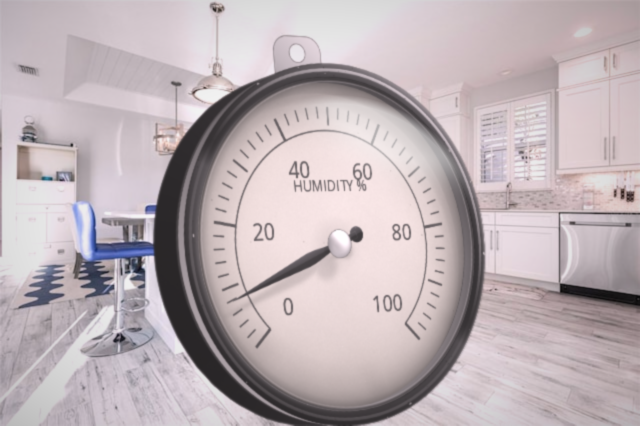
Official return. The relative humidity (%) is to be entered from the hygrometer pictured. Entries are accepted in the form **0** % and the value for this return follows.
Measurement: **8** %
